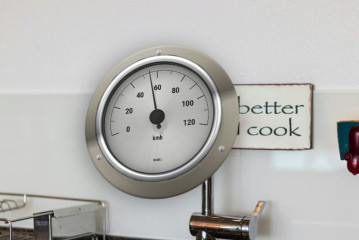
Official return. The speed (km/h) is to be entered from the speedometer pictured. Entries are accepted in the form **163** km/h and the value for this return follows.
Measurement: **55** km/h
